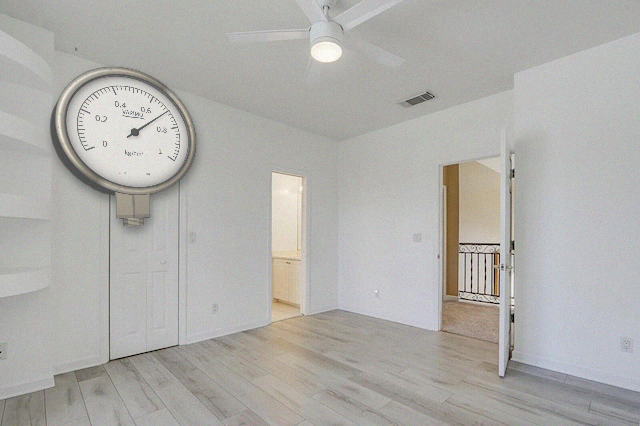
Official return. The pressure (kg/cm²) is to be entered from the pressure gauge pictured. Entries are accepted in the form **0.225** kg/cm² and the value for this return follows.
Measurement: **0.7** kg/cm²
